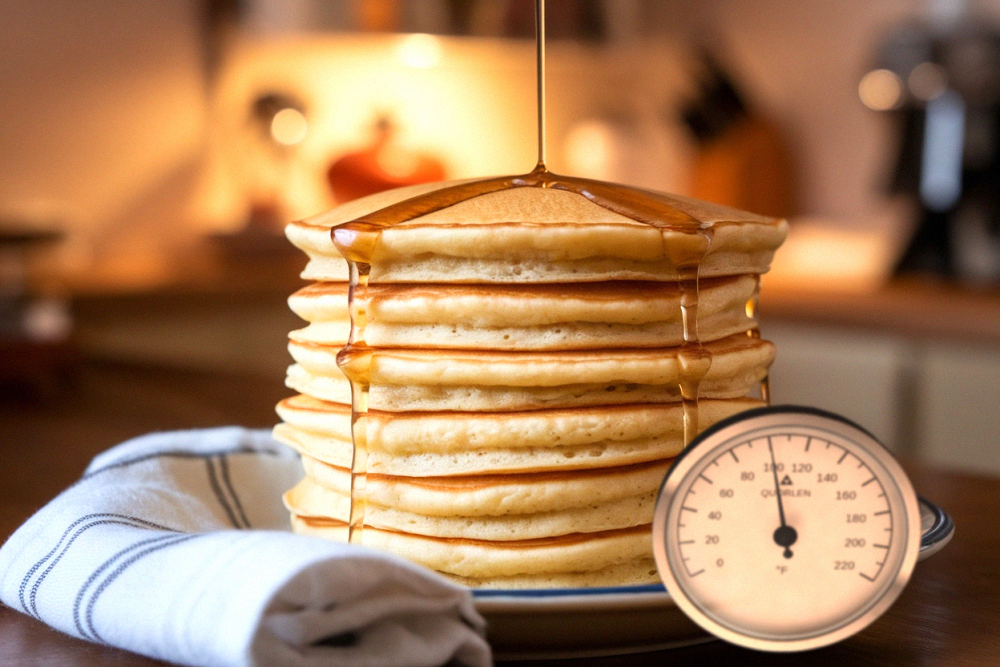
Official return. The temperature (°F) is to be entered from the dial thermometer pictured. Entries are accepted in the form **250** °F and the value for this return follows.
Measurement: **100** °F
